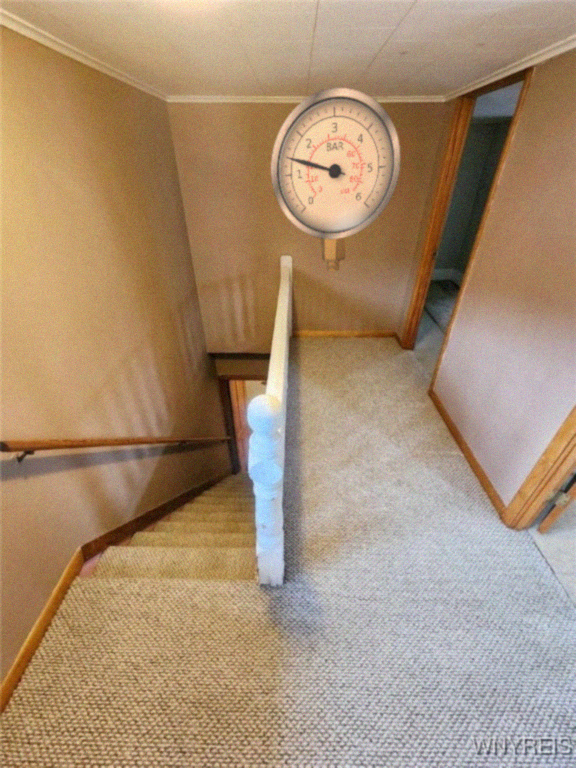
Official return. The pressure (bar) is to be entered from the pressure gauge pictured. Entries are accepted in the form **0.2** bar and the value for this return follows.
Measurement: **1.4** bar
